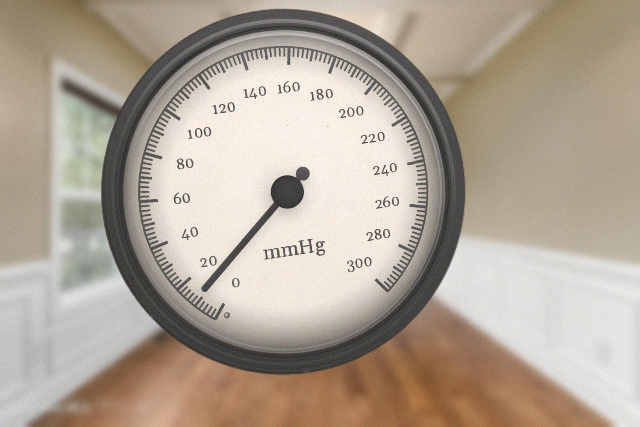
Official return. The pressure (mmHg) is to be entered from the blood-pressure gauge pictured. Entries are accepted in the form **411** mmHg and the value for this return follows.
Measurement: **12** mmHg
